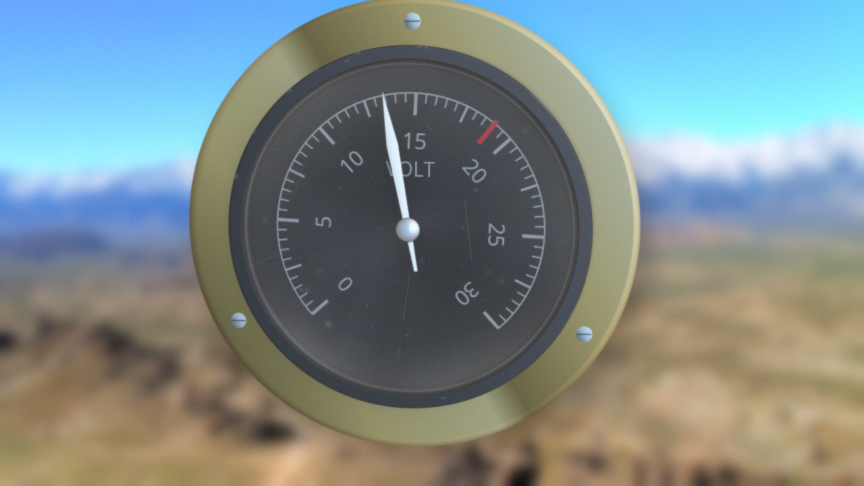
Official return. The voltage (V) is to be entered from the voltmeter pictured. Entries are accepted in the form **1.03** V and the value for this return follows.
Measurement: **13.5** V
